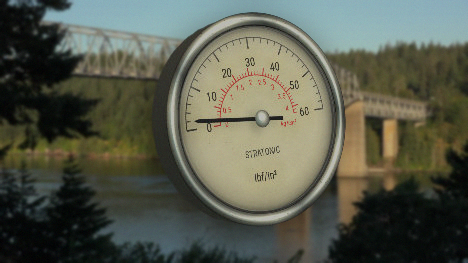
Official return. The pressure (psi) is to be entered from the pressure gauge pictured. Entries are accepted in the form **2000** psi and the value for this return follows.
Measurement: **2** psi
